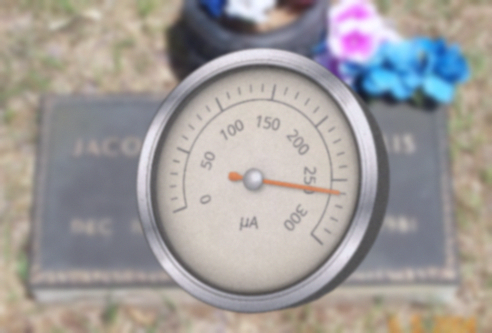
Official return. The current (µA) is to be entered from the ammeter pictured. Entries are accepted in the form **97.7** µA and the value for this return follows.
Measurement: **260** µA
